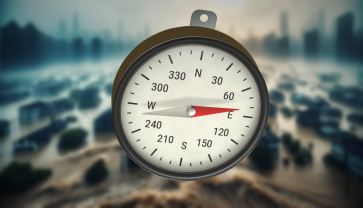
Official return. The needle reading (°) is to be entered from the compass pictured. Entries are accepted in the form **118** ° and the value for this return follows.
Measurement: **80** °
